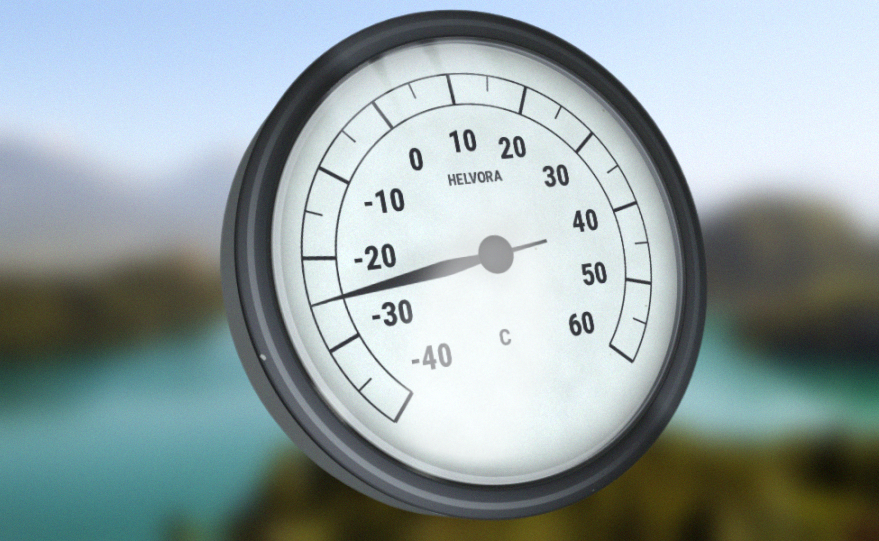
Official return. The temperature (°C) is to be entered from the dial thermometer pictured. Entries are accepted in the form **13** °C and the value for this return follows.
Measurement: **-25** °C
